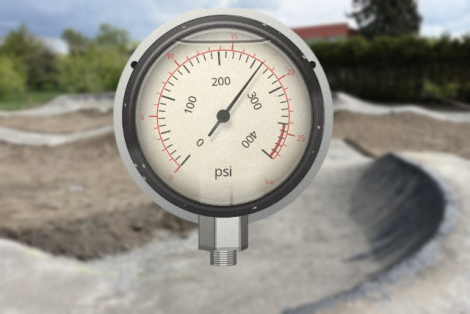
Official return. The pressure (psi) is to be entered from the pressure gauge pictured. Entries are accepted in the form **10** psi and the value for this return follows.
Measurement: **260** psi
